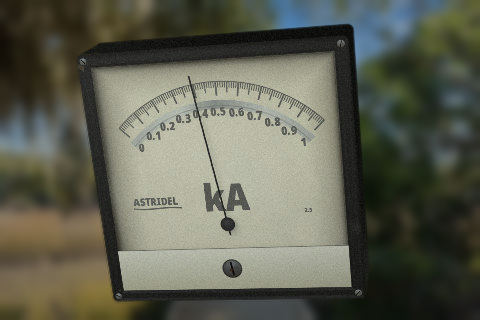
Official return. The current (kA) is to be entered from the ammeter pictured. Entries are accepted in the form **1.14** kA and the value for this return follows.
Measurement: **0.4** kA
